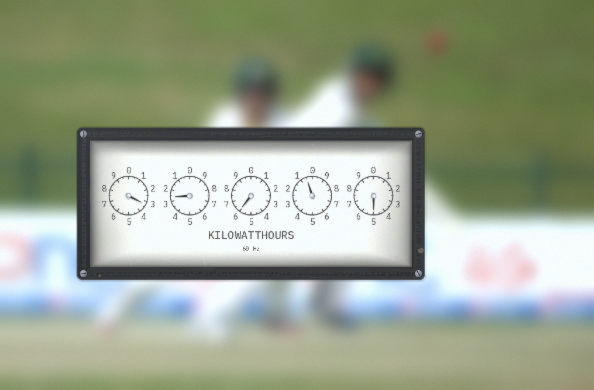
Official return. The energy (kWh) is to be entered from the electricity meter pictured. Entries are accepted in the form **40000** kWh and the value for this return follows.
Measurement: **32605** kWh
